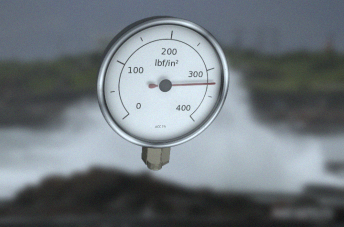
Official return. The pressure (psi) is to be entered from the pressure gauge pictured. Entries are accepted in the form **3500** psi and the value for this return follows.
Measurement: **325** psi
